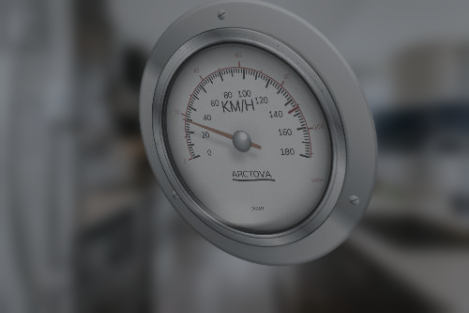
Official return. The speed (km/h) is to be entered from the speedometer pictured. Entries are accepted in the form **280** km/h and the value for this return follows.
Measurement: **30** km/h
